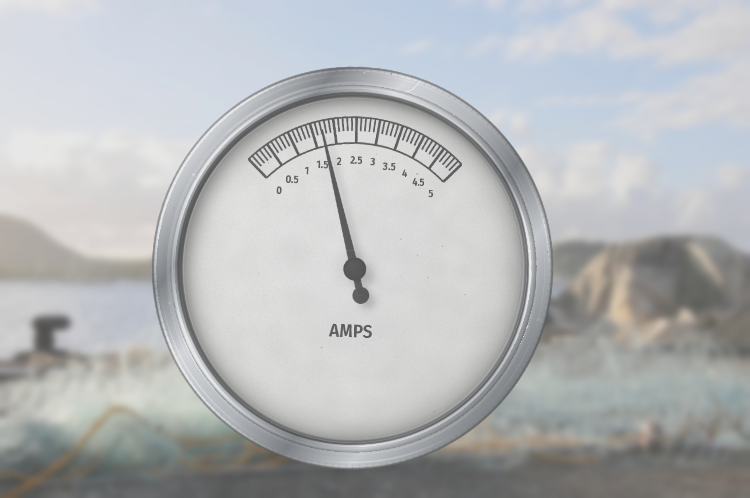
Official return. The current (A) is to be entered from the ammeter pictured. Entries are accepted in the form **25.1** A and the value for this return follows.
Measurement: **1.7** A
